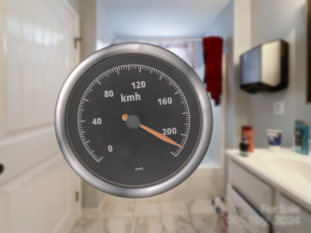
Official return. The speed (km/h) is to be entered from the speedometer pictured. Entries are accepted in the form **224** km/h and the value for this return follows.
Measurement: **210** km/h
